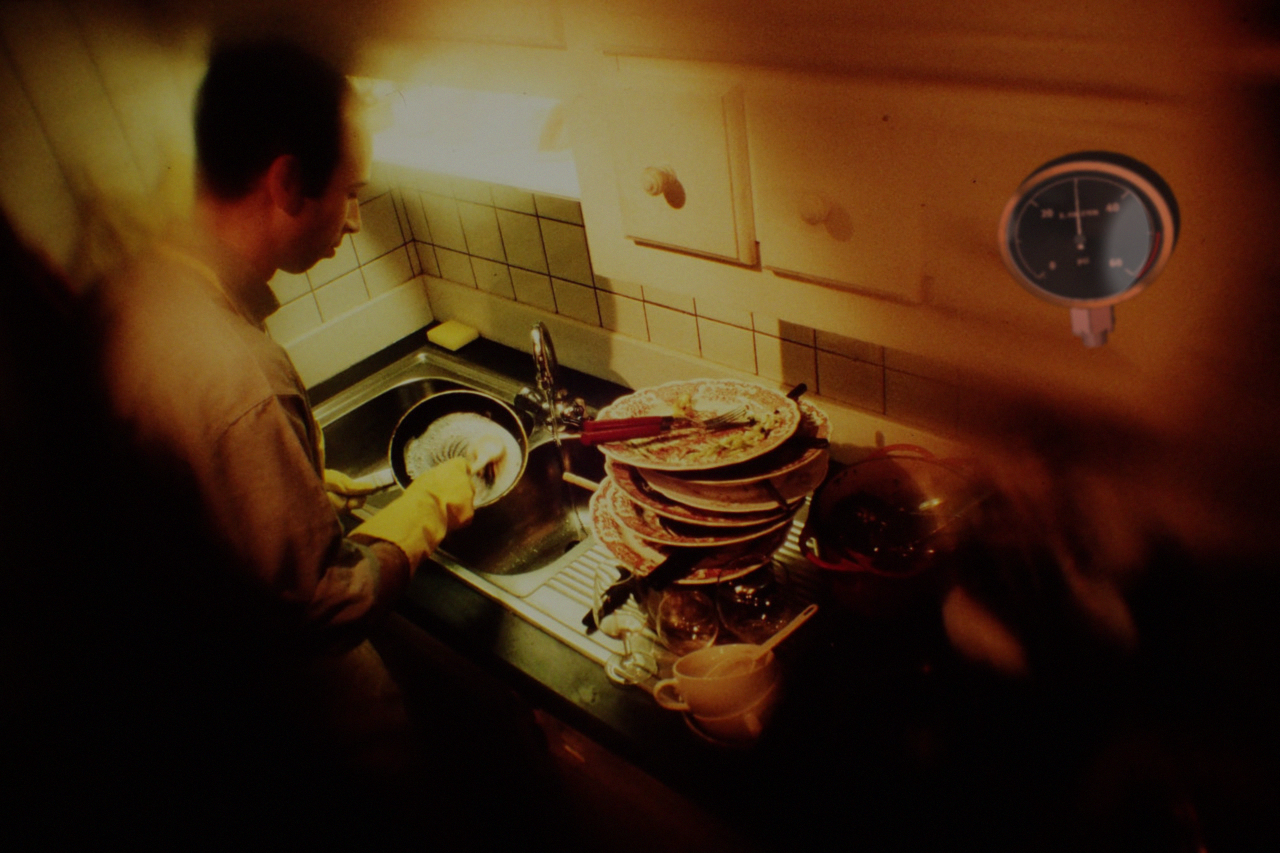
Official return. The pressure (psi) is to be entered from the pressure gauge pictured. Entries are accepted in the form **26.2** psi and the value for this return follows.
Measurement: **30** psi
